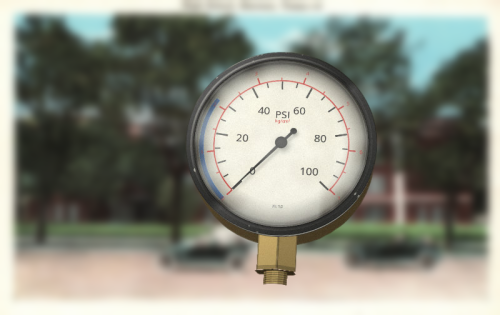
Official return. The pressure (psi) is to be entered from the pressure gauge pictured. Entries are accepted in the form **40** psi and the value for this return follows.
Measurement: **0** psi
